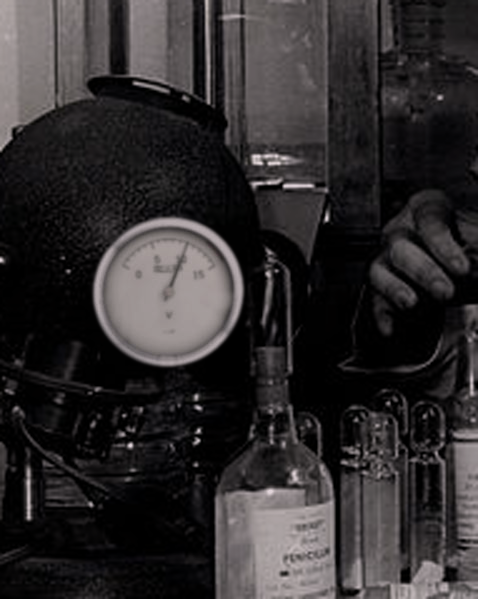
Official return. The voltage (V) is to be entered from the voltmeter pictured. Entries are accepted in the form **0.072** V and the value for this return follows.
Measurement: **10** V
